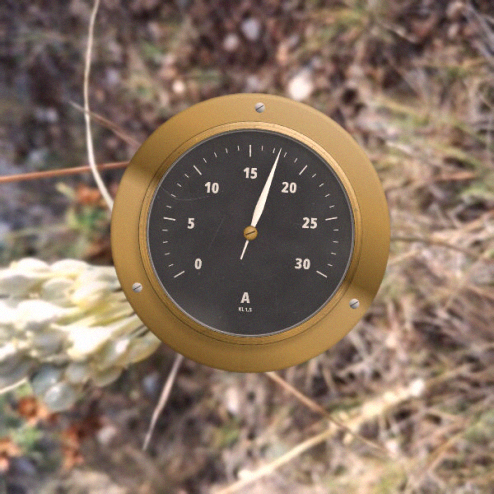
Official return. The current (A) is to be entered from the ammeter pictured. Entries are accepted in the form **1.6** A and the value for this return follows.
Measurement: **17.5** A
